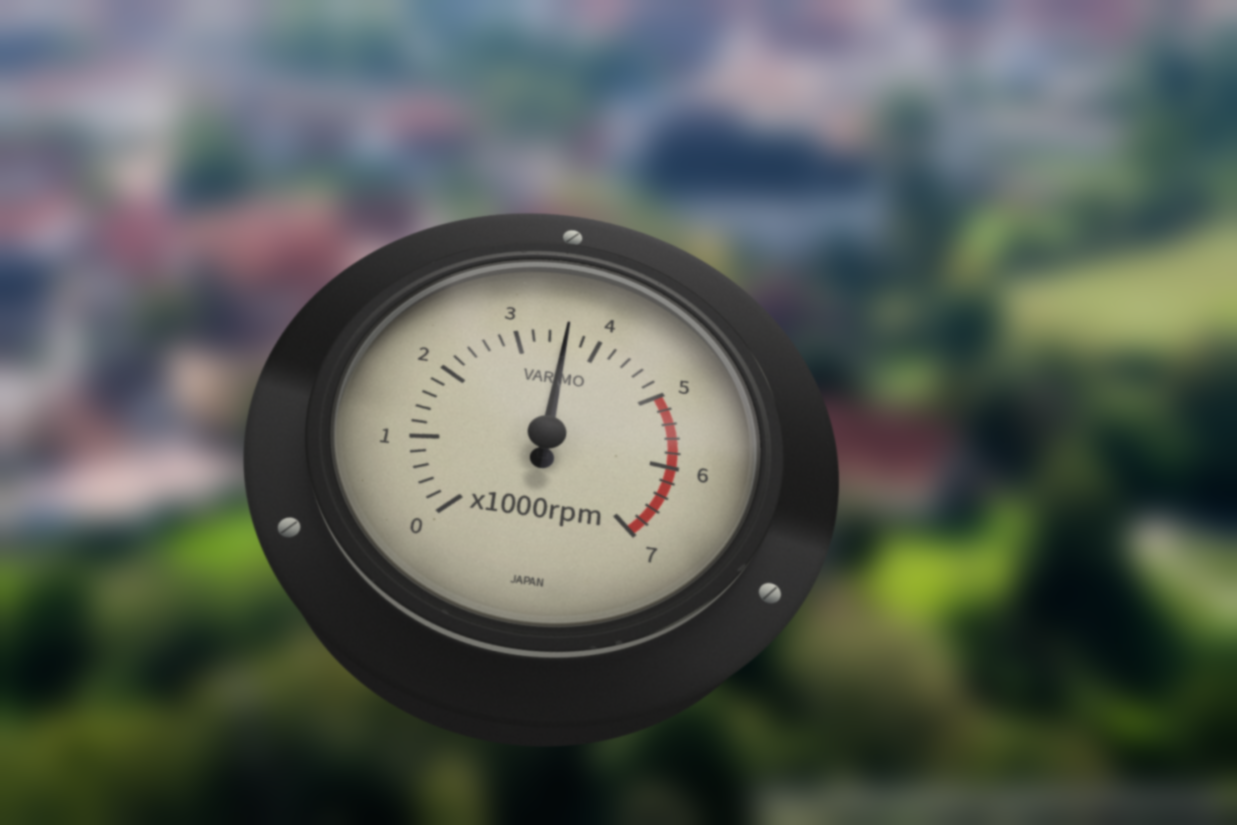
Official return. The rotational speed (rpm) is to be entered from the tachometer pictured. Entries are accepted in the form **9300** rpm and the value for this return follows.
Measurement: **3600** rpm
